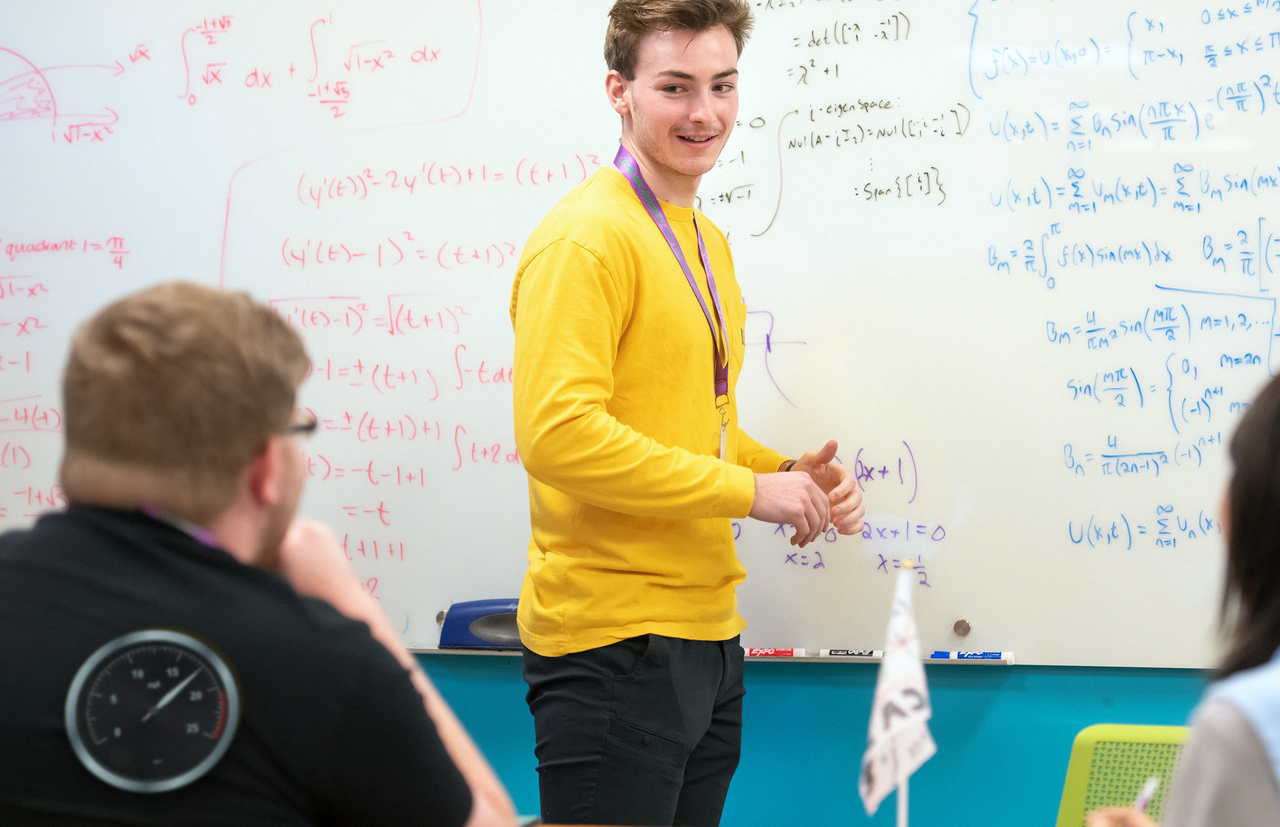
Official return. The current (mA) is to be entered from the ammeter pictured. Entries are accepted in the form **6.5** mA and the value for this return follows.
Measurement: **17.5** mA
